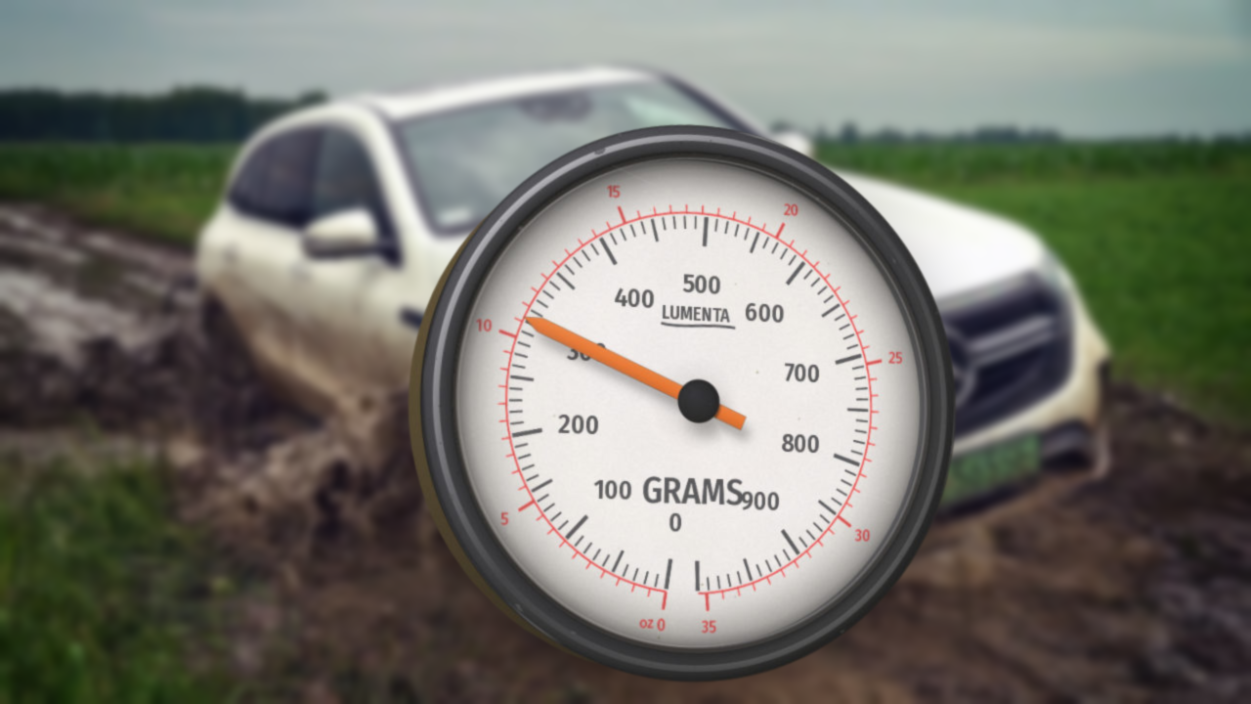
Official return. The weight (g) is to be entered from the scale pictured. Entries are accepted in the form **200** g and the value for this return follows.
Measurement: **300** g
